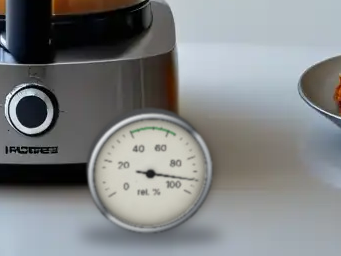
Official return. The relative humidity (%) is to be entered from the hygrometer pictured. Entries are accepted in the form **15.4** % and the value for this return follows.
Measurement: **92** %
